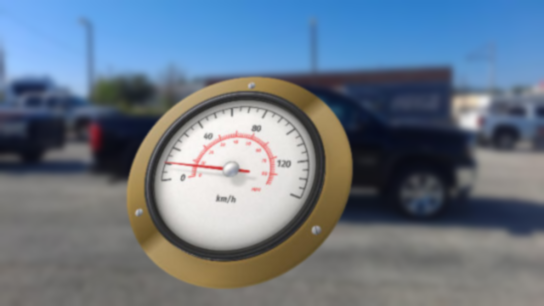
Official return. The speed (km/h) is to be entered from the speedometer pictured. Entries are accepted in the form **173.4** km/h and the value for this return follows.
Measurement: **10** km/h
